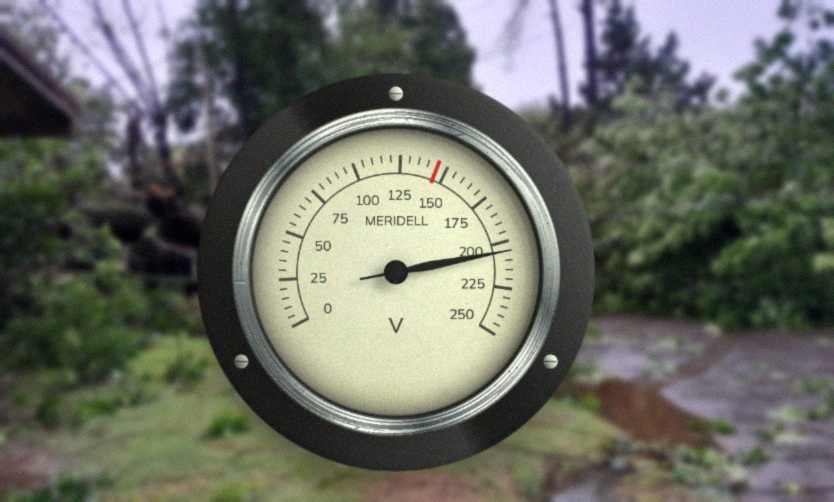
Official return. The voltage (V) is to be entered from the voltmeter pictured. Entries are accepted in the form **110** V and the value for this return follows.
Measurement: **205** V
